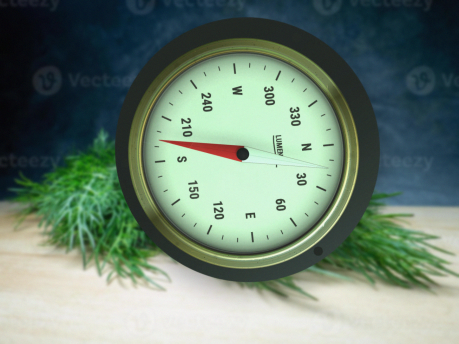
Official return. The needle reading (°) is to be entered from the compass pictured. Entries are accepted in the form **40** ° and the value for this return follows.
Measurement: **195** °
